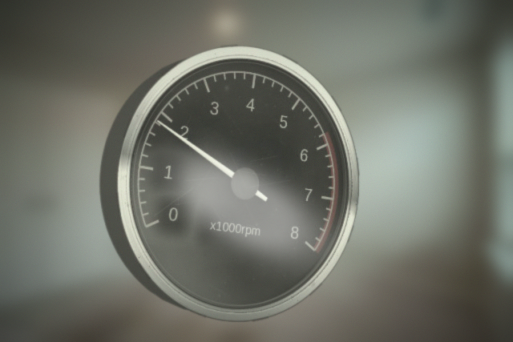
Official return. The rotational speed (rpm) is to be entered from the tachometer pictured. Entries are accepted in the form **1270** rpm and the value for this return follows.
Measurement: **1800** rpm
